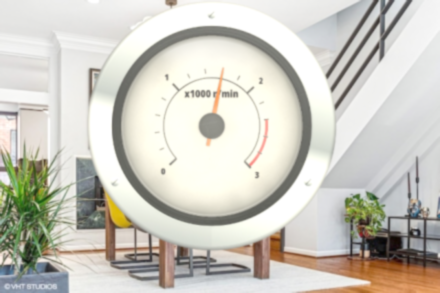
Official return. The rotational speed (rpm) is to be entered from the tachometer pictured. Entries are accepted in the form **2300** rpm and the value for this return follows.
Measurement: **1600** rpm
